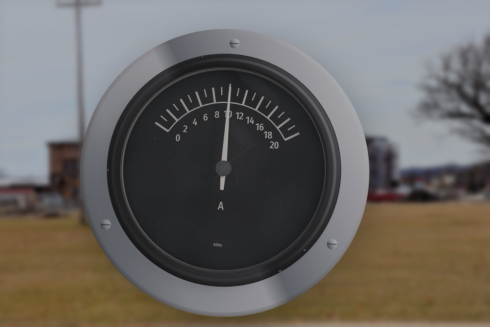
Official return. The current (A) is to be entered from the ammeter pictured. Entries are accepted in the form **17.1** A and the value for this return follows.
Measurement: **10** A
